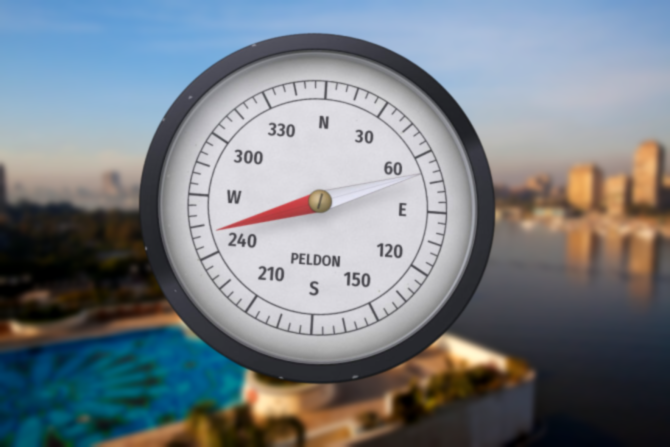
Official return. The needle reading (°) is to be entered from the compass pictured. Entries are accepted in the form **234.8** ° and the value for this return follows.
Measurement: **250** °
